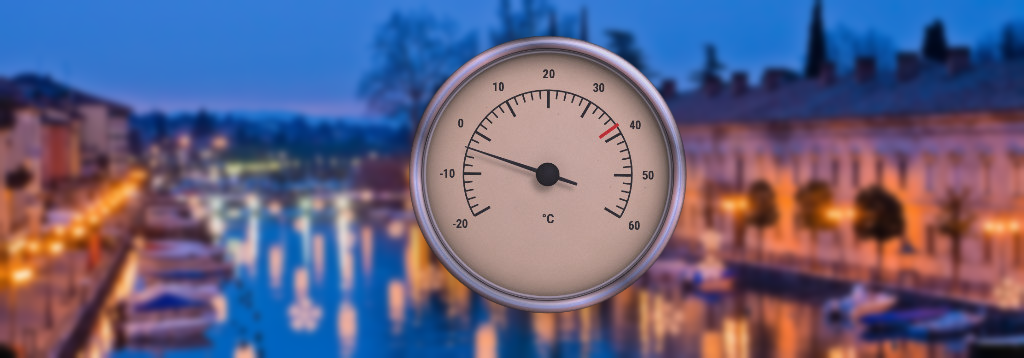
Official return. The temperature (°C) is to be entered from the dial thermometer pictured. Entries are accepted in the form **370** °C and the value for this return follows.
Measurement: **-4** °C
